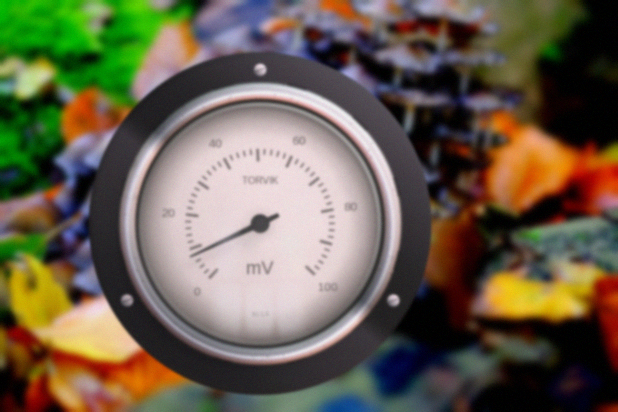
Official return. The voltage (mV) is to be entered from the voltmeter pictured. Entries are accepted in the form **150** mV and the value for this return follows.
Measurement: **8** mV
